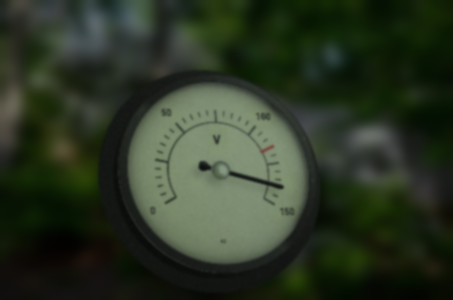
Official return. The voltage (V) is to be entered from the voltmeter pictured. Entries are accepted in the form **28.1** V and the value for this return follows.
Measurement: **140** V
